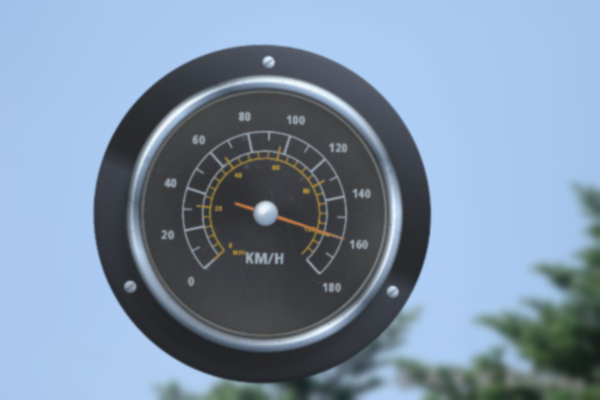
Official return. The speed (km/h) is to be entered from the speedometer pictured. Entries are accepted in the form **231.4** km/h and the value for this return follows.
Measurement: **160** km/h
